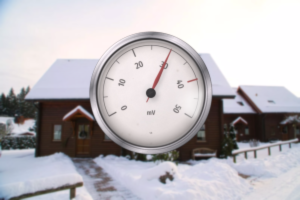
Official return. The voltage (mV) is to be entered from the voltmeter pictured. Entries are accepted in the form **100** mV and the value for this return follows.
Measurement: **30** mV
